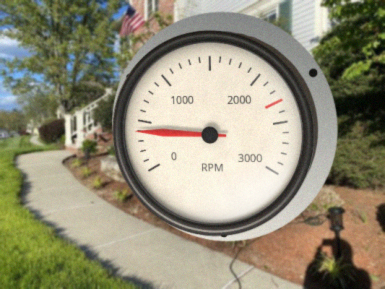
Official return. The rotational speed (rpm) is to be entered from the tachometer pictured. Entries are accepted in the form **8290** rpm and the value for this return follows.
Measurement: **400** rpm
